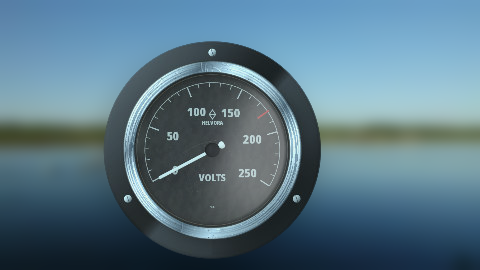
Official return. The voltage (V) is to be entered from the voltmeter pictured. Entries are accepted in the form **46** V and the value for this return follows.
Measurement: **0** V
